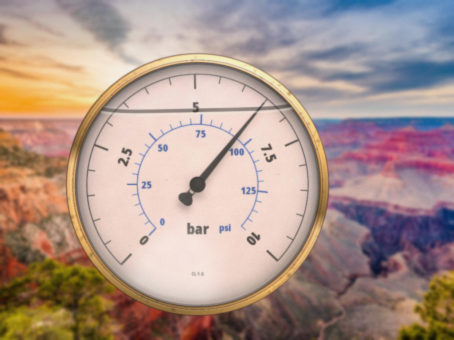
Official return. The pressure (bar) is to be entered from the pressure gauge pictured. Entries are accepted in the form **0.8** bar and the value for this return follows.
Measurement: **6.5** bar
